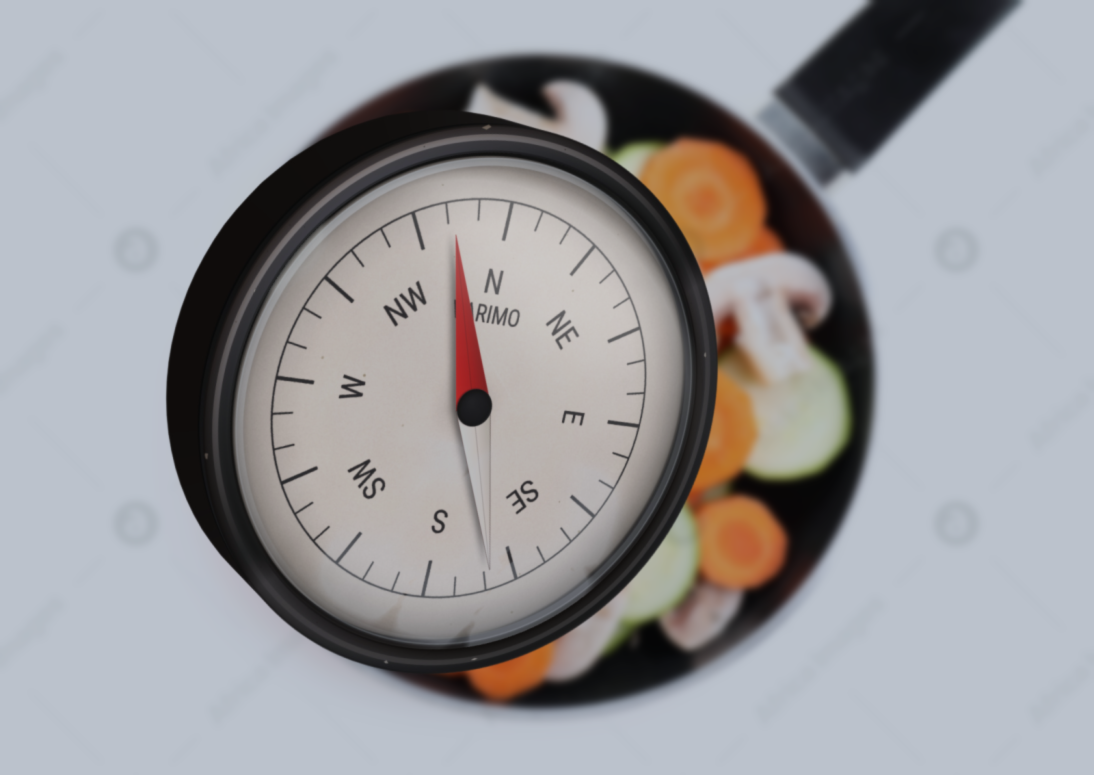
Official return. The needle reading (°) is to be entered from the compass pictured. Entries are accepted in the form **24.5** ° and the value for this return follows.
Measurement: **340** °
